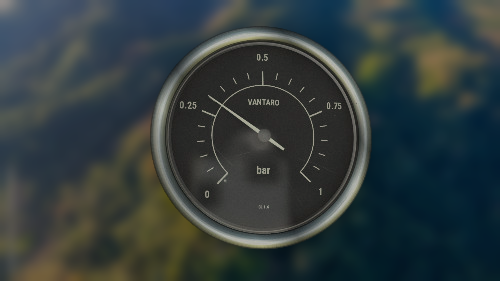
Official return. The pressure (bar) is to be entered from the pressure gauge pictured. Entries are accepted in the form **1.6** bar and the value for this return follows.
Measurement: **0.3** bar
